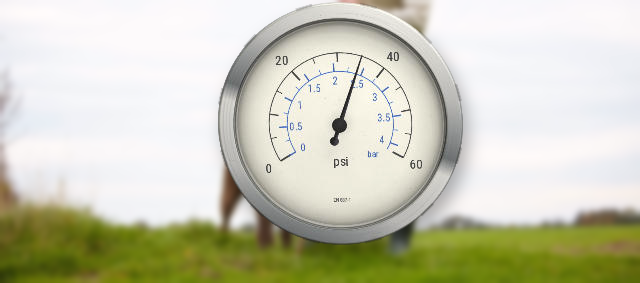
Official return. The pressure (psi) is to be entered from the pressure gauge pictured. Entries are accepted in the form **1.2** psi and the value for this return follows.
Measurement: **35** psi
